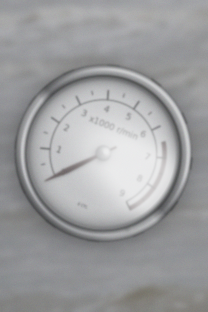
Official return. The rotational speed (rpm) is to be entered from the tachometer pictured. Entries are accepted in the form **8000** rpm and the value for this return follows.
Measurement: **0** rpm
